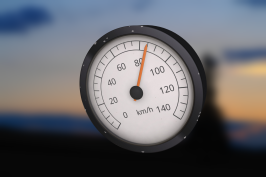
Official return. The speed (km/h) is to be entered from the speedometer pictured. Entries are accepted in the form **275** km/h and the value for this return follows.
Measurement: **85** km/h
